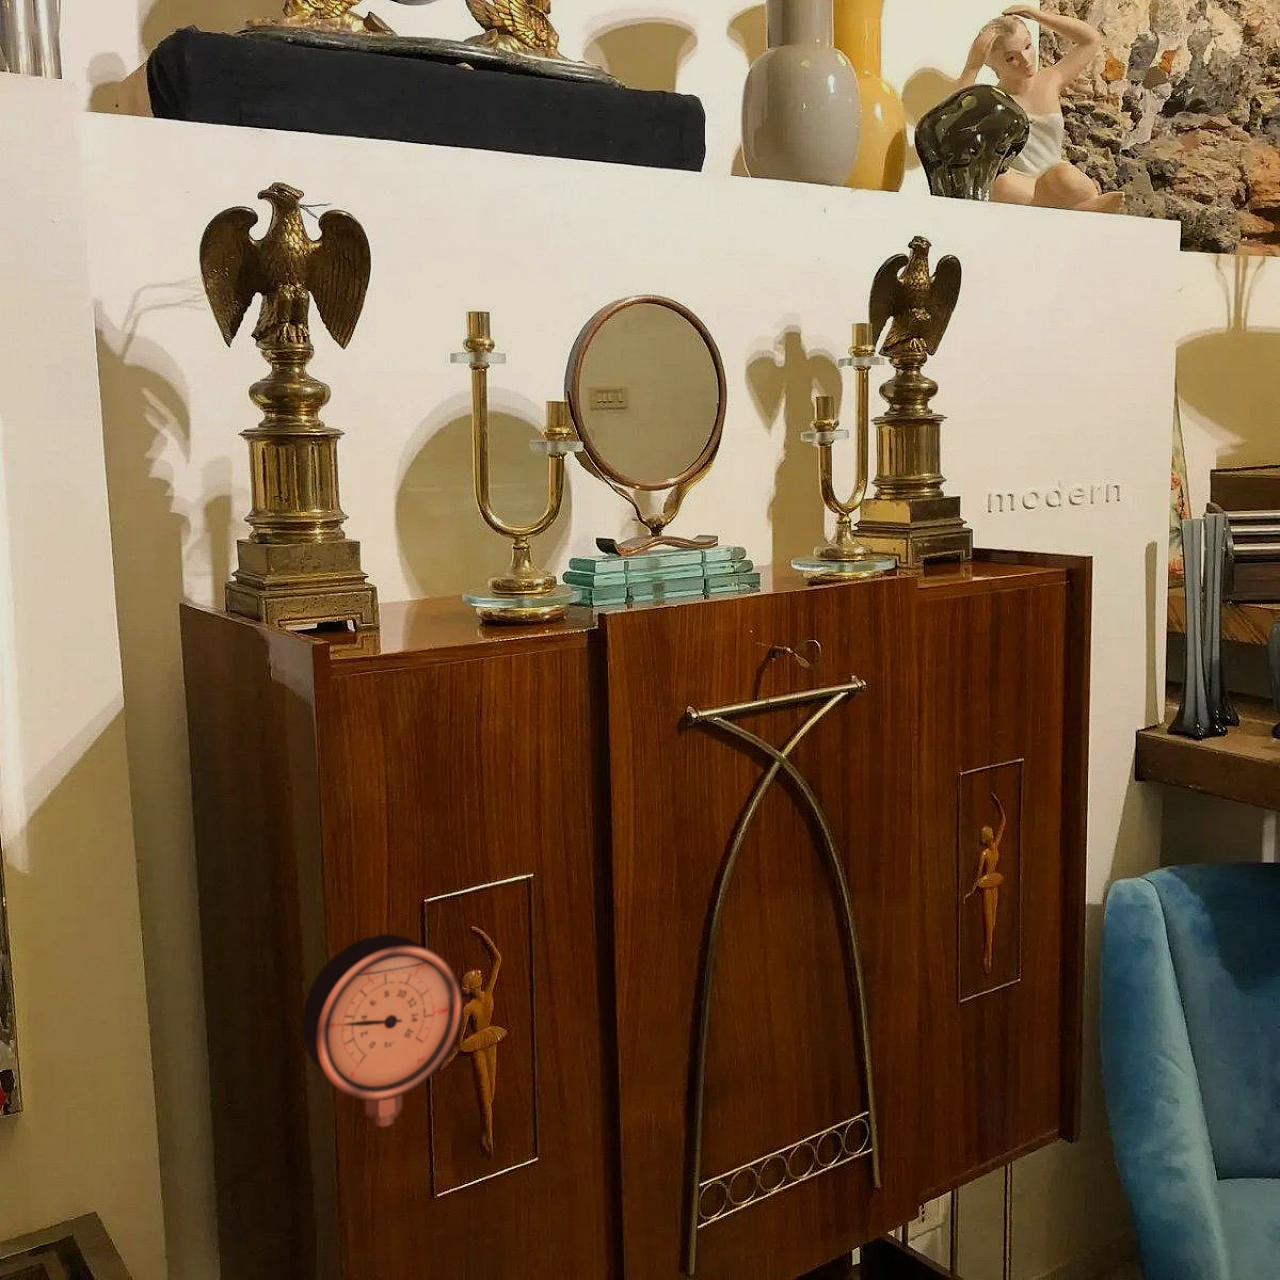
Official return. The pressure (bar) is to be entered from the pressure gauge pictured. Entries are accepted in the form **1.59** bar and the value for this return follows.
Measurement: **3.5** bar
